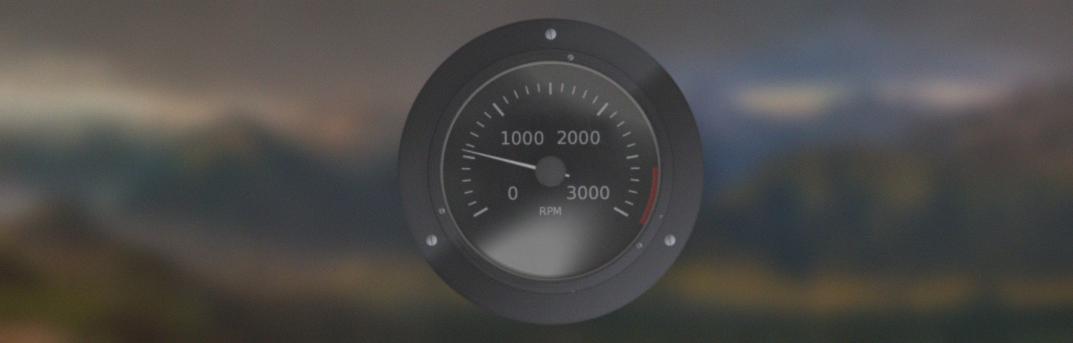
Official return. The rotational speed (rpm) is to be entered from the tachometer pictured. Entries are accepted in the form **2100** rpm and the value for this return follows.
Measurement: **550** rpm
